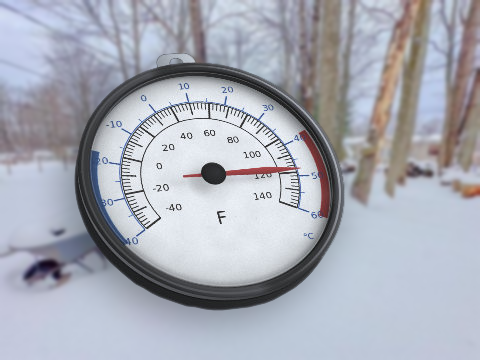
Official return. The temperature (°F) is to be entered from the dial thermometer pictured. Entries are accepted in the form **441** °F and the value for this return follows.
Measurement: **120** °F
